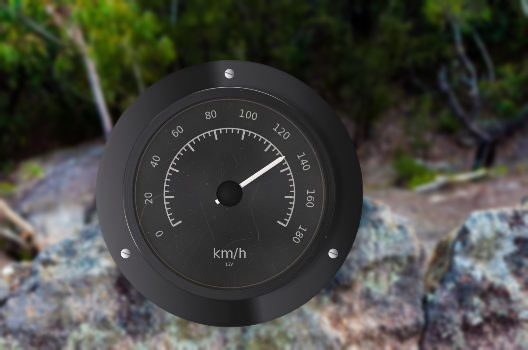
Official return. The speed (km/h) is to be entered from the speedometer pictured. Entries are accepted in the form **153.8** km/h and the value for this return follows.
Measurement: **132** km/h
